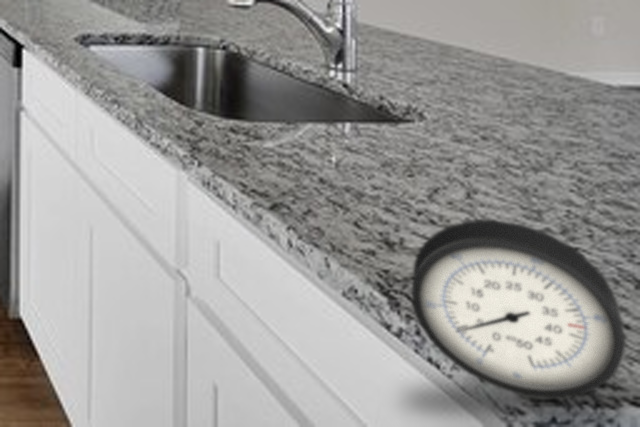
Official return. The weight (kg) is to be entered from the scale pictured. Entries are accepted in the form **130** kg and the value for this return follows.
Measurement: **5** kg
